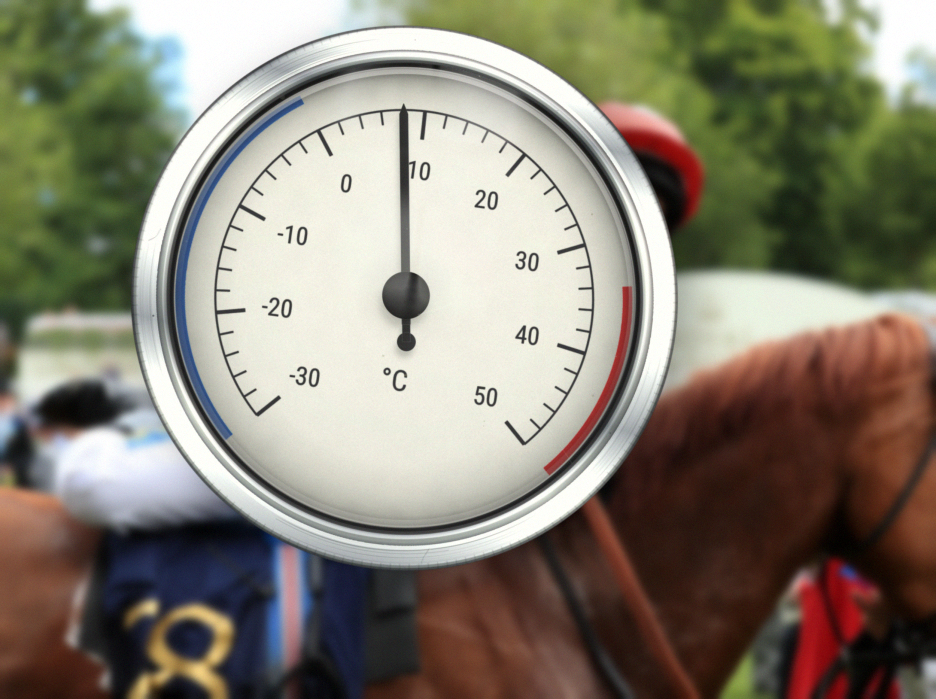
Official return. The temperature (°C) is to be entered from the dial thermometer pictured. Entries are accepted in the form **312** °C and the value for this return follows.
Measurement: **8** °C
